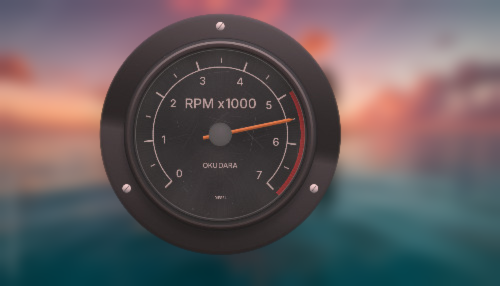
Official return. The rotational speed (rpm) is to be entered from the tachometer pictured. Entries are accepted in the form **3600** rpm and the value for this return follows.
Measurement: **5500** rpm
